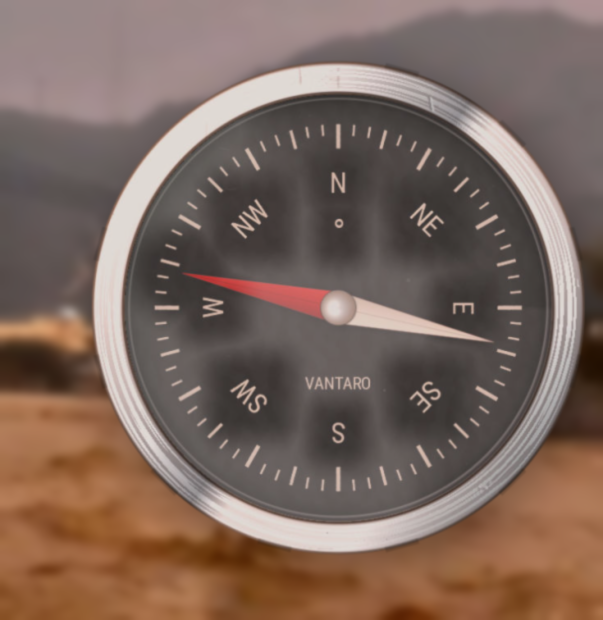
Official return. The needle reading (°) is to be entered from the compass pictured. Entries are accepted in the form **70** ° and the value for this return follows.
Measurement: **282.5** °
